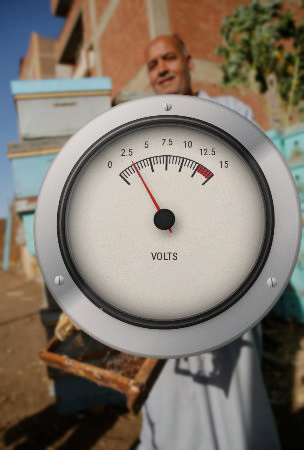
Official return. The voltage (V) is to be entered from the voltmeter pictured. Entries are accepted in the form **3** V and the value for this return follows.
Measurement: **2.5** V
